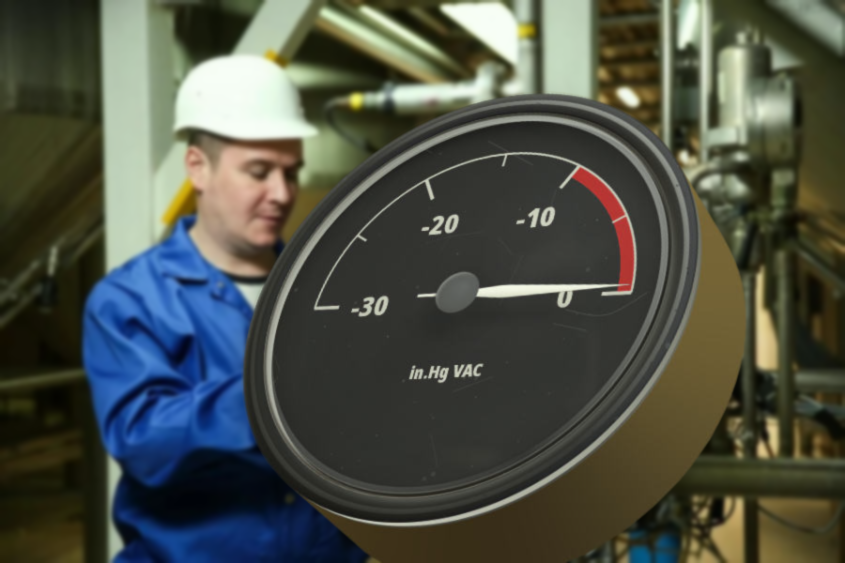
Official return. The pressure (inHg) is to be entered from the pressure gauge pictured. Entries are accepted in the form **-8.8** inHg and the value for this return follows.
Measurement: **0** inHg
